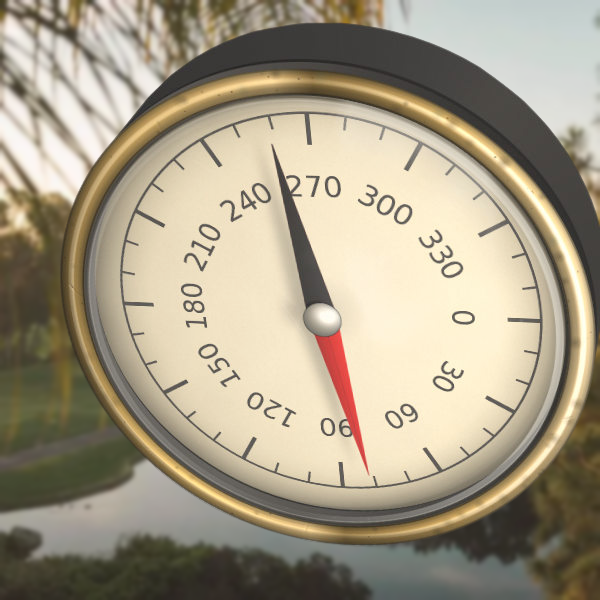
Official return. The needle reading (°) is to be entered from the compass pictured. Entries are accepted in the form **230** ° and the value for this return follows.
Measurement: **80** °
